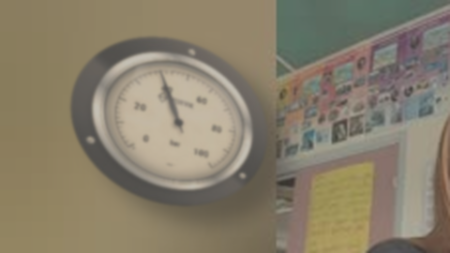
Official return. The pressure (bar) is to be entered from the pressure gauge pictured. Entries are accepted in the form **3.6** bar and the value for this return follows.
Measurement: **40** bar
